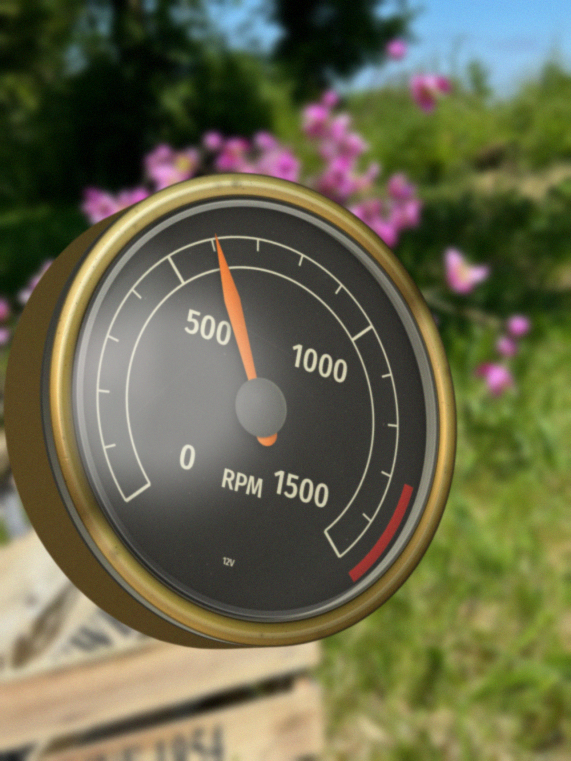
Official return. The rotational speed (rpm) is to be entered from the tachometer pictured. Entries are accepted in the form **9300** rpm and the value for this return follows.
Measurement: **600** rpm
